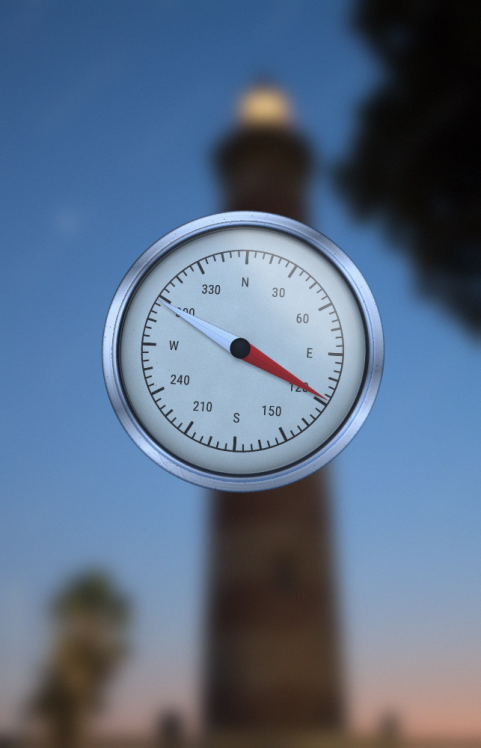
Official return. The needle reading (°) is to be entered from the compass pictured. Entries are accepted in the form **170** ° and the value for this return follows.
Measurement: **117.5** °
